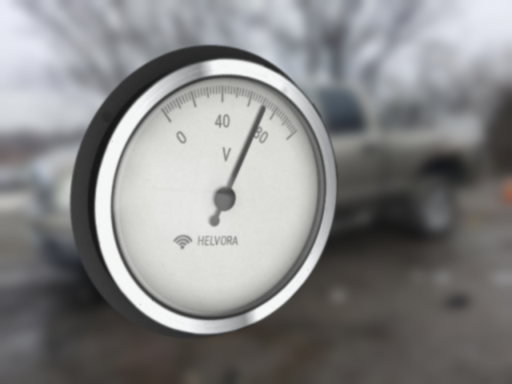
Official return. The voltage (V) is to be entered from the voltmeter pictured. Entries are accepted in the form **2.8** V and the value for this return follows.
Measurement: **70** V
